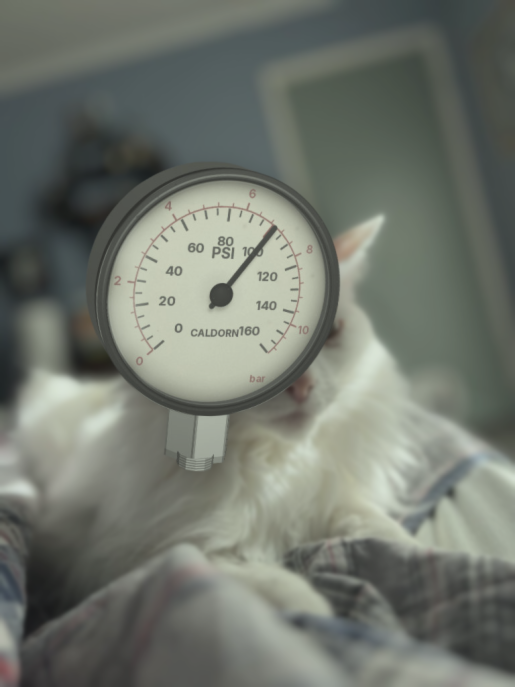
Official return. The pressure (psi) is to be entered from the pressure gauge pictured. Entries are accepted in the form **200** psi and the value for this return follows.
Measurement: **100** psi
